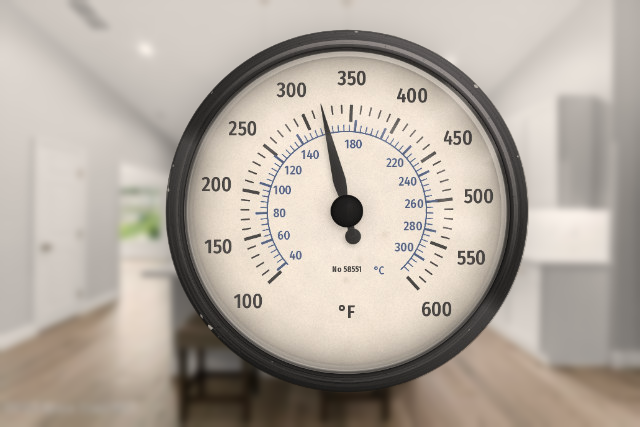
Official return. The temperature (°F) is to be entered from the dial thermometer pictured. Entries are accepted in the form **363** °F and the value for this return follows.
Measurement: **320** °F
